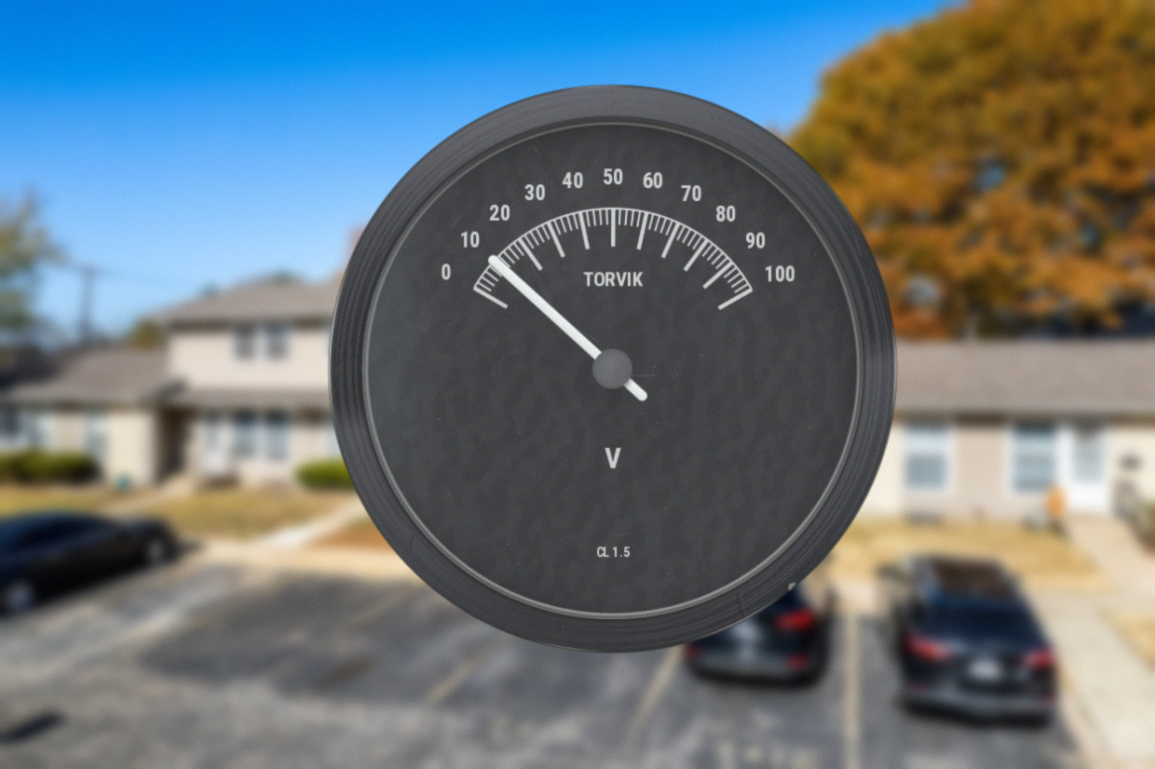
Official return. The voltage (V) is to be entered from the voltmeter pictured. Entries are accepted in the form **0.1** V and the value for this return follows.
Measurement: **10** V
